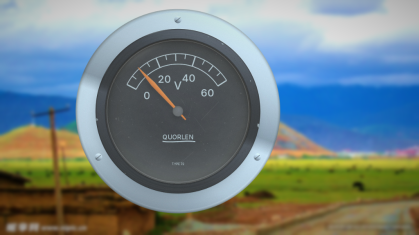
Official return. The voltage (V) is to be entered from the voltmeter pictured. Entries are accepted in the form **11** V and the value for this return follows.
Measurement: **10** V
